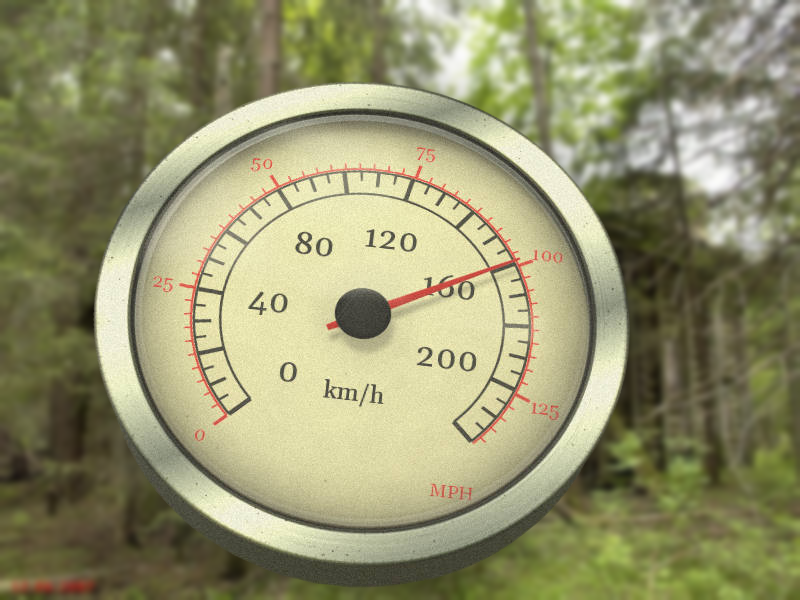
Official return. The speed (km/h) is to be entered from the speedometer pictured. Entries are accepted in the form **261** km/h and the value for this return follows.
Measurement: **160** km/h
